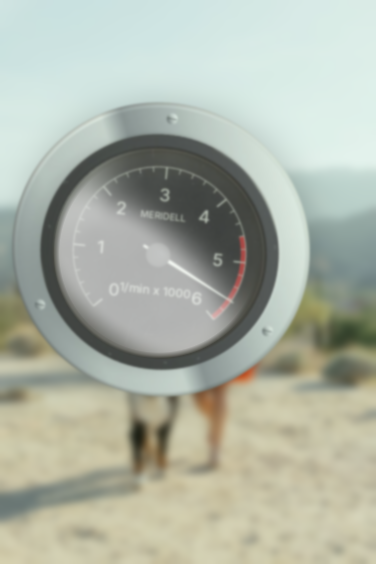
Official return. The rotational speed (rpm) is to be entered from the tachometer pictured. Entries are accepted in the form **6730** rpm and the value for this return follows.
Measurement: **5600** rpm
